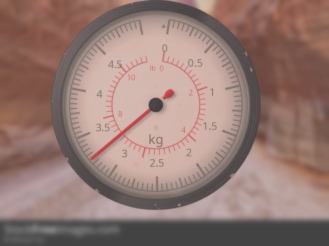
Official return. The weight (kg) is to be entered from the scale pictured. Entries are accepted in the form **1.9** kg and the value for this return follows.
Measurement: **3.25** kg
